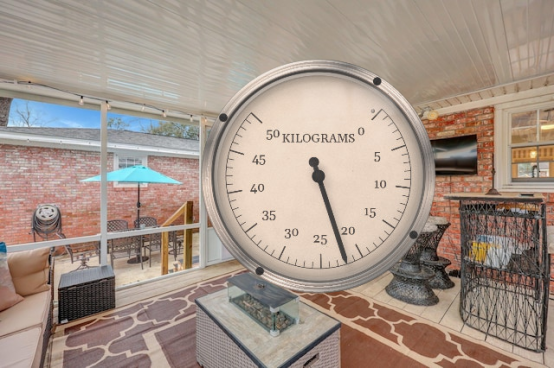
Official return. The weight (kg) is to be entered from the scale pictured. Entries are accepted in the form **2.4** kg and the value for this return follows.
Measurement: **22** kg
